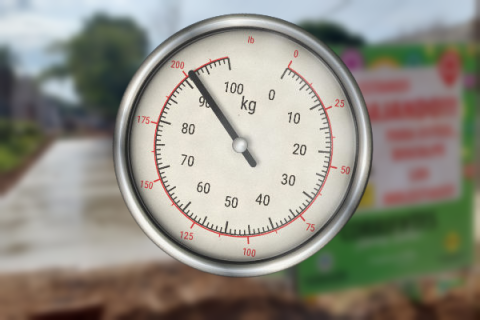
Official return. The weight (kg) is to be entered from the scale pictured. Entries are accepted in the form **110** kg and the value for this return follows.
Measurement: **92** kg
